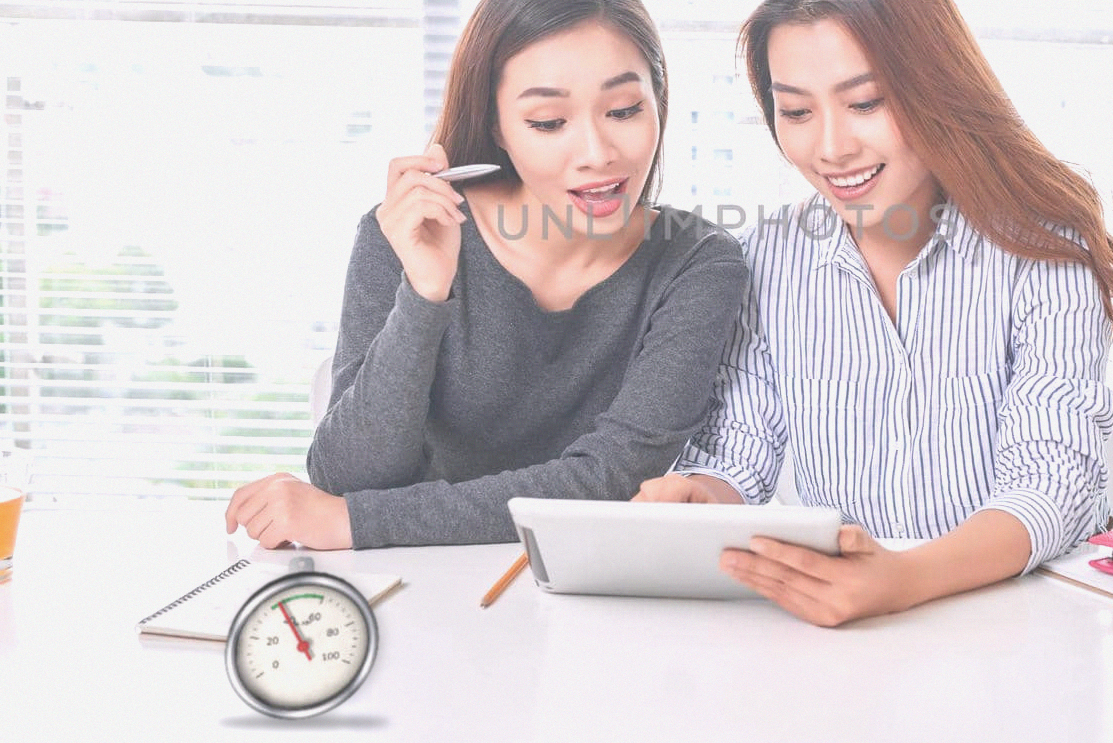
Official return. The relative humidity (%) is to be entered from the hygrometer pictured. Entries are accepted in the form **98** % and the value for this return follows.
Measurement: **40** %
